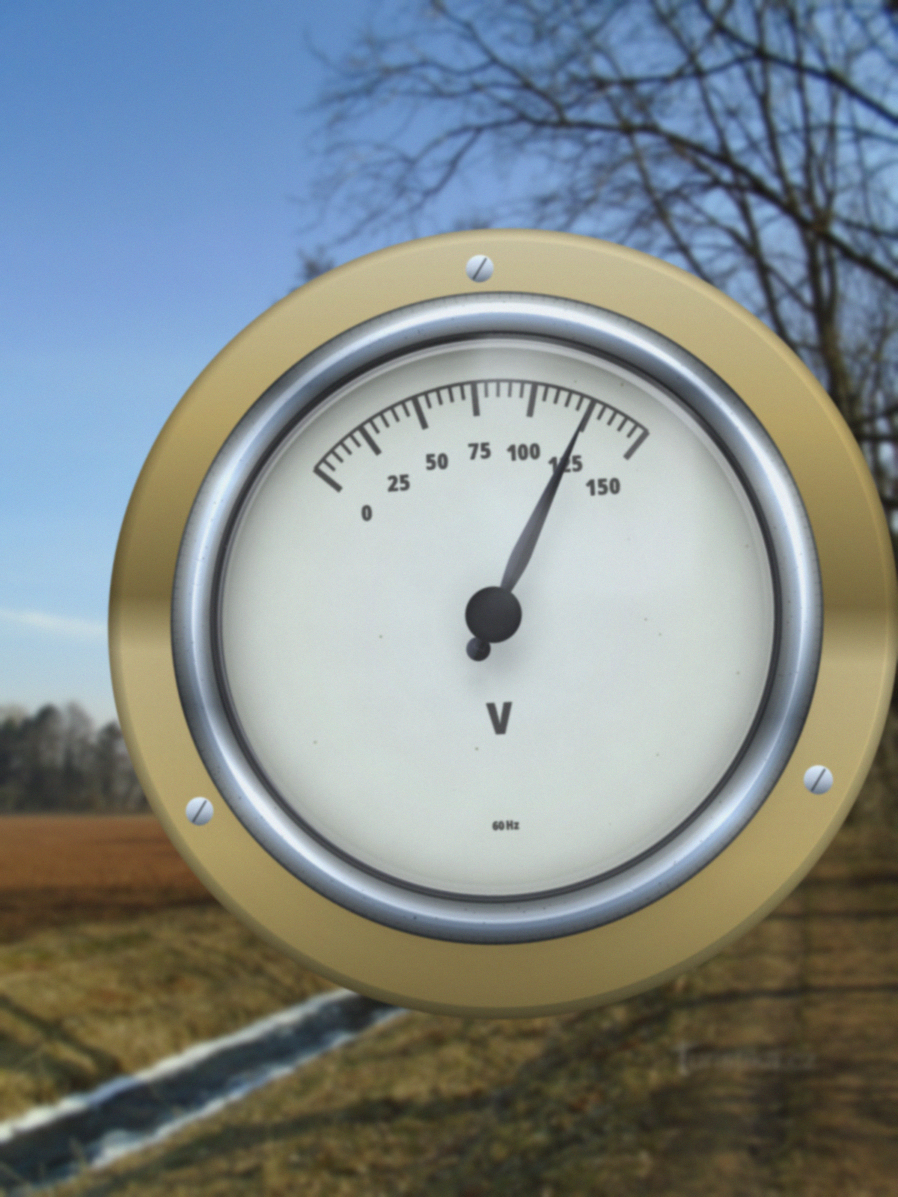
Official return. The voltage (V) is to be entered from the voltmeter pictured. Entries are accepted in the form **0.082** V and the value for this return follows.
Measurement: **125** V
